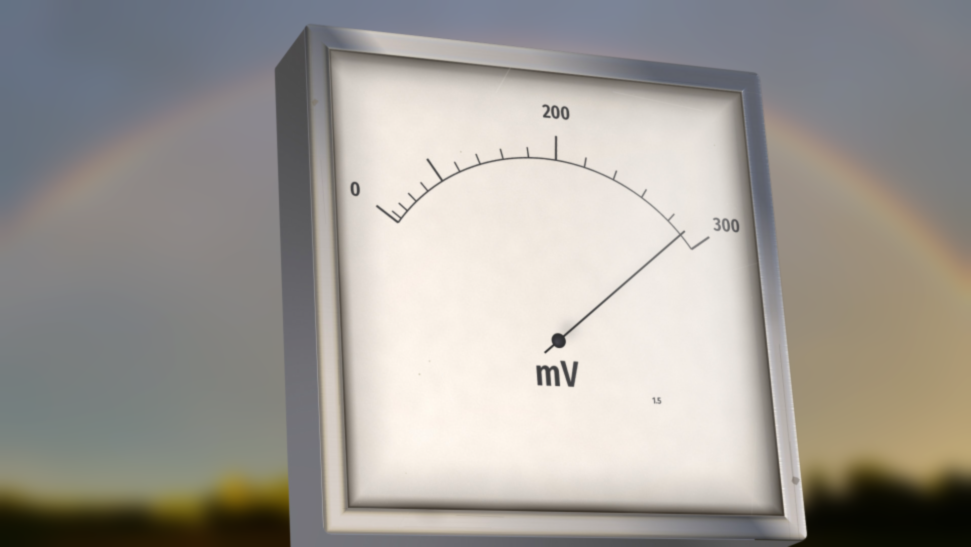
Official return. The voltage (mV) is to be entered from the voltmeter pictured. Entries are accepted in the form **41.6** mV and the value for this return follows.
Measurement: **290** mV
